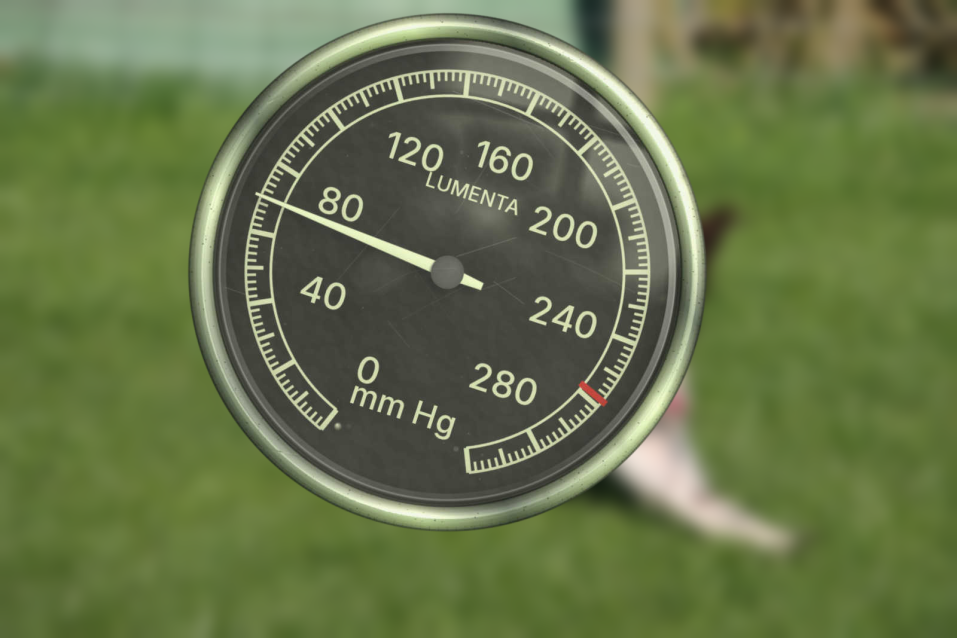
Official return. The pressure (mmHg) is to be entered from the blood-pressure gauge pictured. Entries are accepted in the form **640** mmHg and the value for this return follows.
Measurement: **70** mmHg
